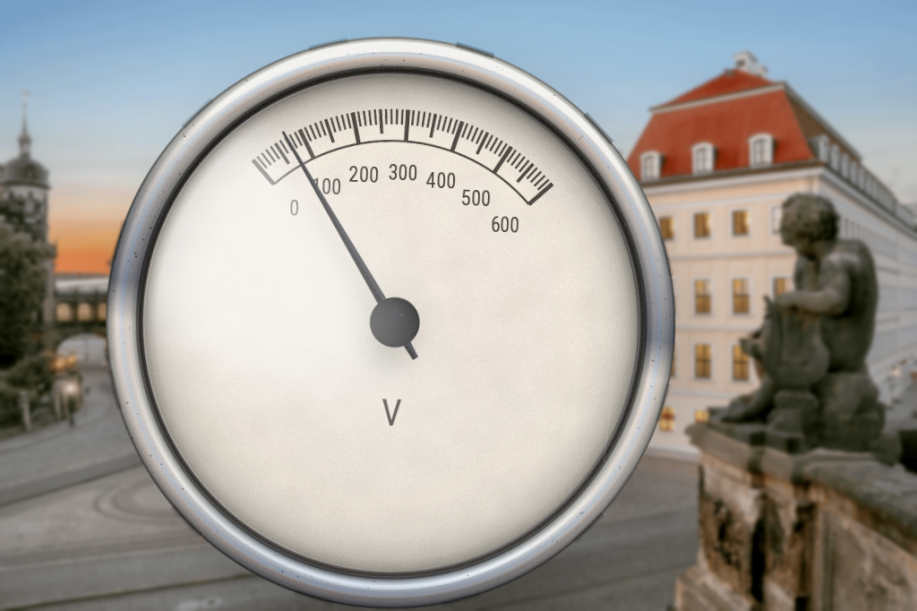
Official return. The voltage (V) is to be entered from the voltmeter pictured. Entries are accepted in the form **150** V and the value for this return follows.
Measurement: **70** V
